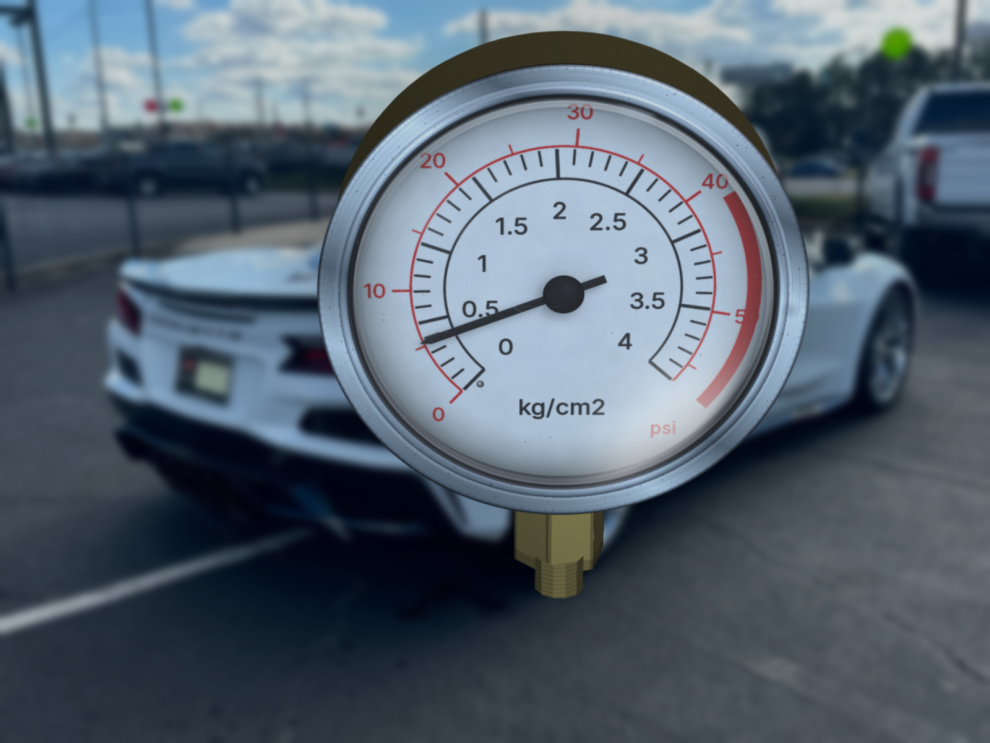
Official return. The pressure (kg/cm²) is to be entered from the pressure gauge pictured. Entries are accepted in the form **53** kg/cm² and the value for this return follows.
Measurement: **0.4** kg/cm²
